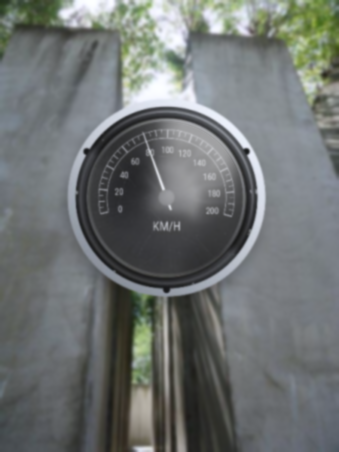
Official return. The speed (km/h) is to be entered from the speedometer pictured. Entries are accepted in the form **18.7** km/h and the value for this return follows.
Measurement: **80** km/h
